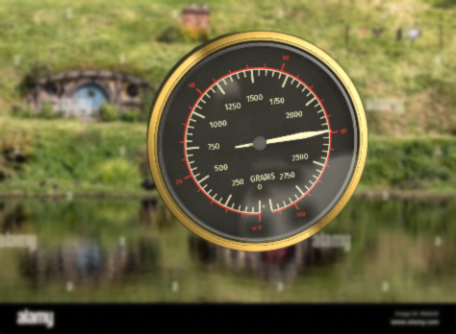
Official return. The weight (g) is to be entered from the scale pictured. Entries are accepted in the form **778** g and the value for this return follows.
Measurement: **2250** g
